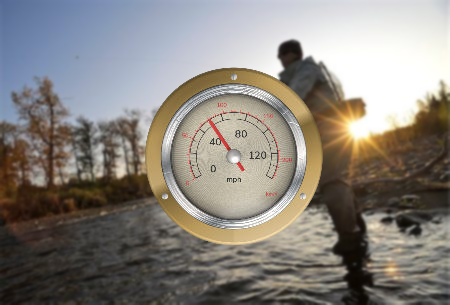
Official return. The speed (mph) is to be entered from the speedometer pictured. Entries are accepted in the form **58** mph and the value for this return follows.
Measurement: **50** mph
